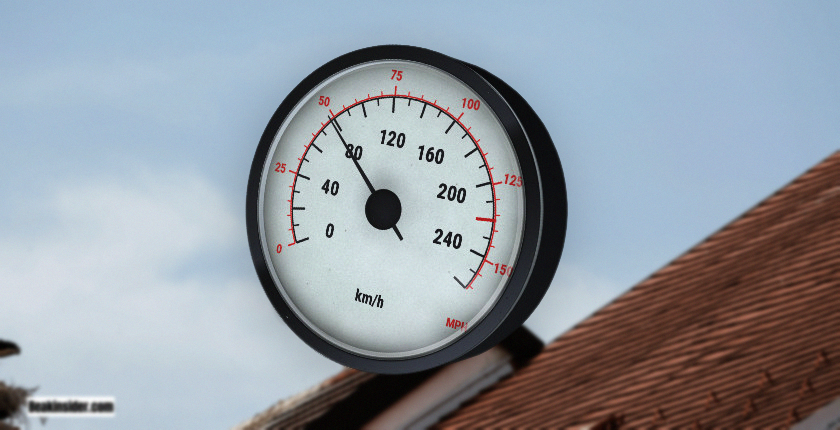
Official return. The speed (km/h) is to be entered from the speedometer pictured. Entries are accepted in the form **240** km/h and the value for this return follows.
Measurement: **80** km/h
